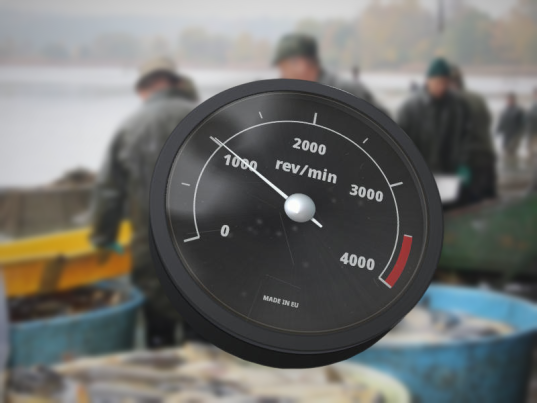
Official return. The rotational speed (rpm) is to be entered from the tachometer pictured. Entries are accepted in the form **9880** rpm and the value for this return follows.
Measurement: **1000** rpm
